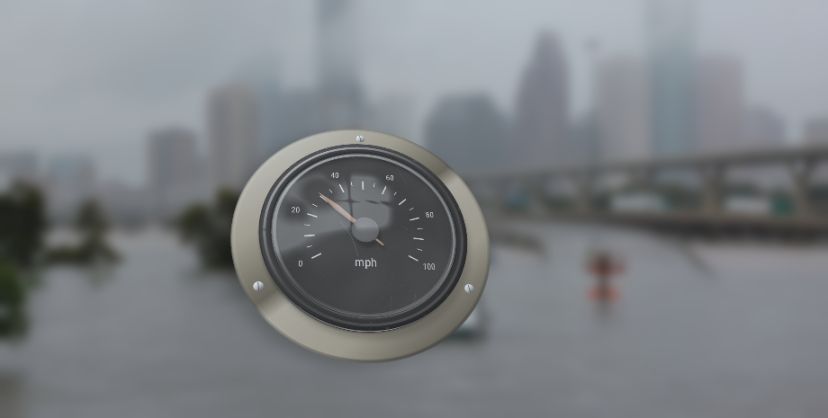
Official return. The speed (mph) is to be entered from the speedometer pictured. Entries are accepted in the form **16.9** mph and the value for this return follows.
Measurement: **30** mph
